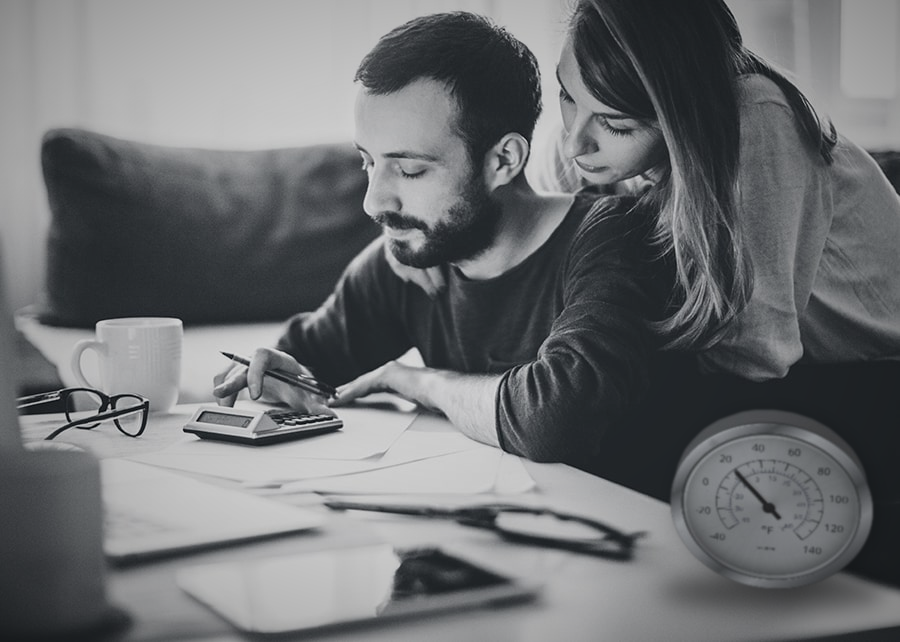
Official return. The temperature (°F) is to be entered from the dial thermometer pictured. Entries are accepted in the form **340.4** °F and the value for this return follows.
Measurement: **20** °F
